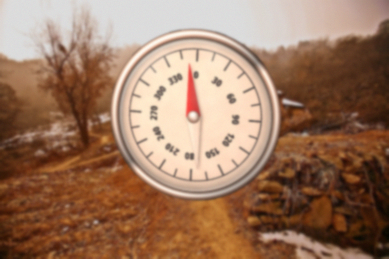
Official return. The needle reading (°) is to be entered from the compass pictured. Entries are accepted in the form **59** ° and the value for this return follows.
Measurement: **352.5** °
